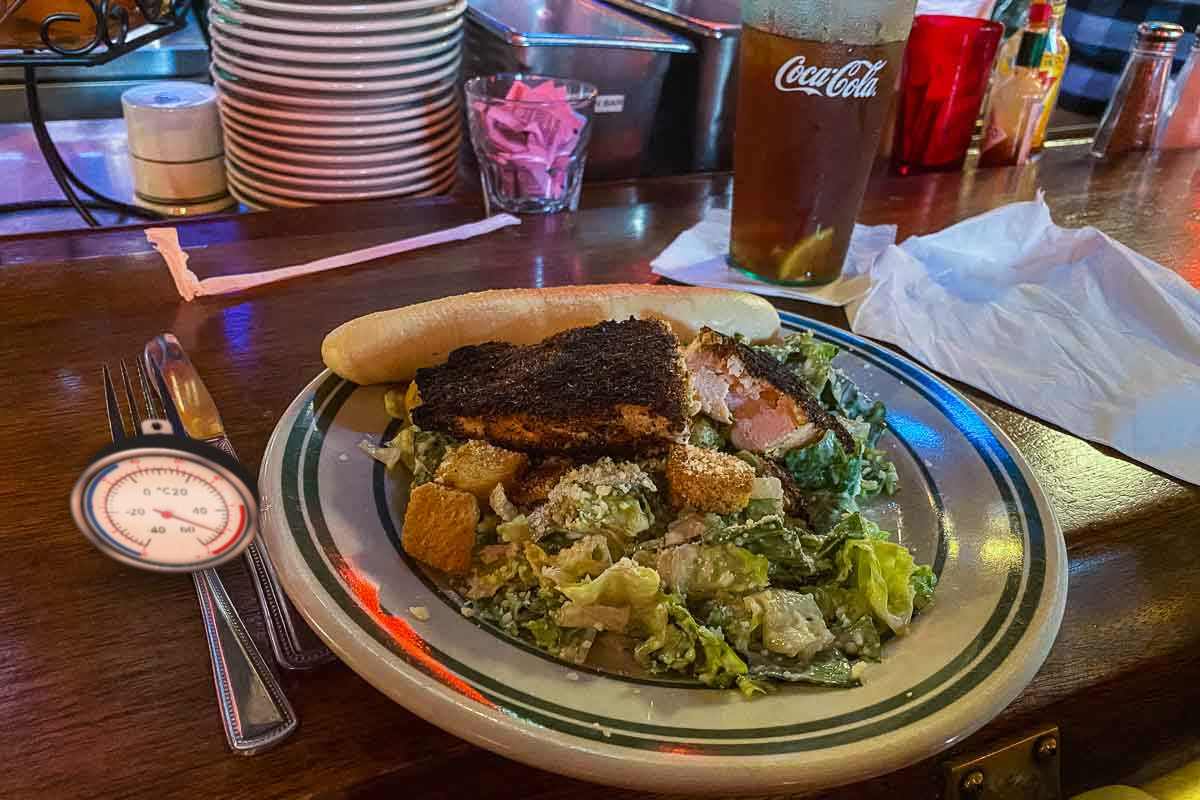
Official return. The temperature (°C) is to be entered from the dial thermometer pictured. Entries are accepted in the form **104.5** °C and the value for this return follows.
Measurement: **50** °C
